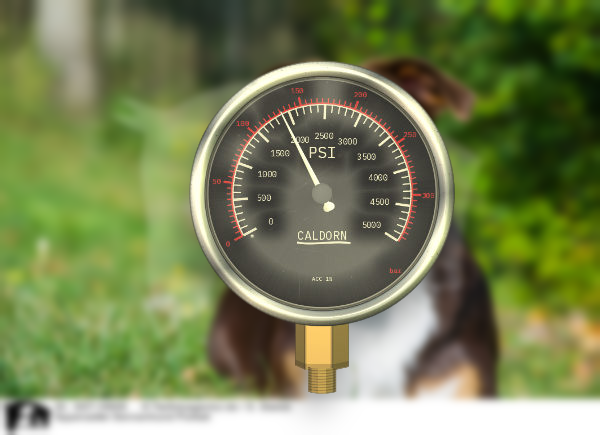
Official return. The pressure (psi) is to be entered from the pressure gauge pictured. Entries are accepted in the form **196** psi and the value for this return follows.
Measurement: **1900** psi
